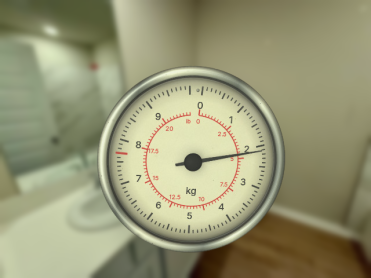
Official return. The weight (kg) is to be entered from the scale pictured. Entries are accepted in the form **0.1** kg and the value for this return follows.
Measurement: **2.1** kg
